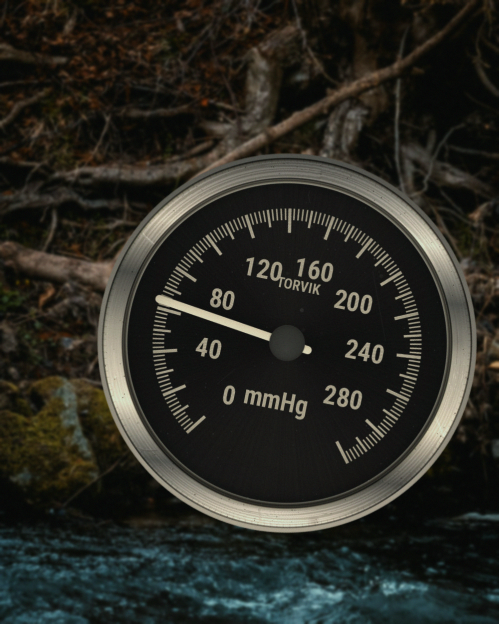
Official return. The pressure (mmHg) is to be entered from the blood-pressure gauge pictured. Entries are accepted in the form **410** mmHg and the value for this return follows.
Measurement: **64** mmHg
